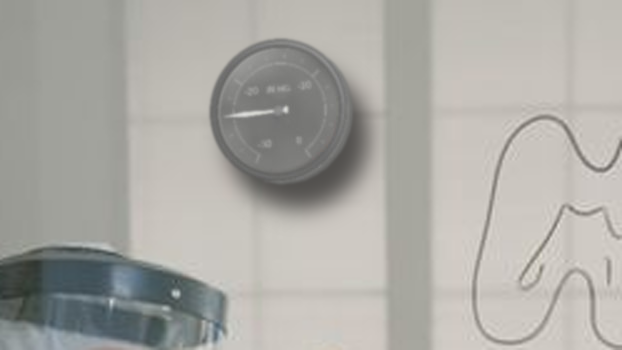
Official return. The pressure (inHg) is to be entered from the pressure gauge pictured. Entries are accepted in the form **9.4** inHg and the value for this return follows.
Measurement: **-24** inHg
